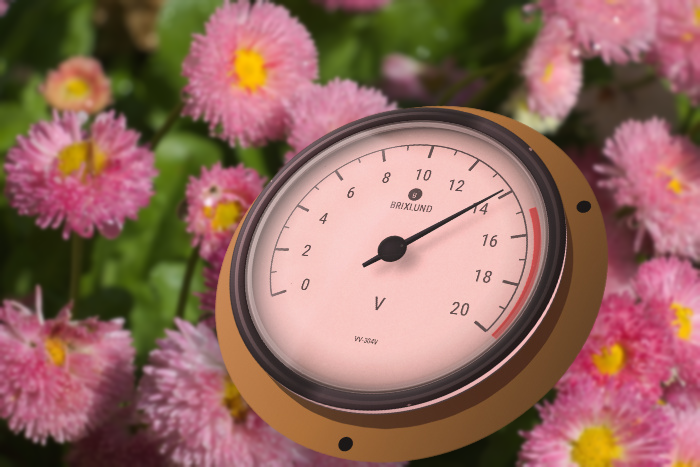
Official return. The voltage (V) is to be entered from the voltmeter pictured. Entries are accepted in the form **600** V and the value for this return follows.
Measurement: **14** V
